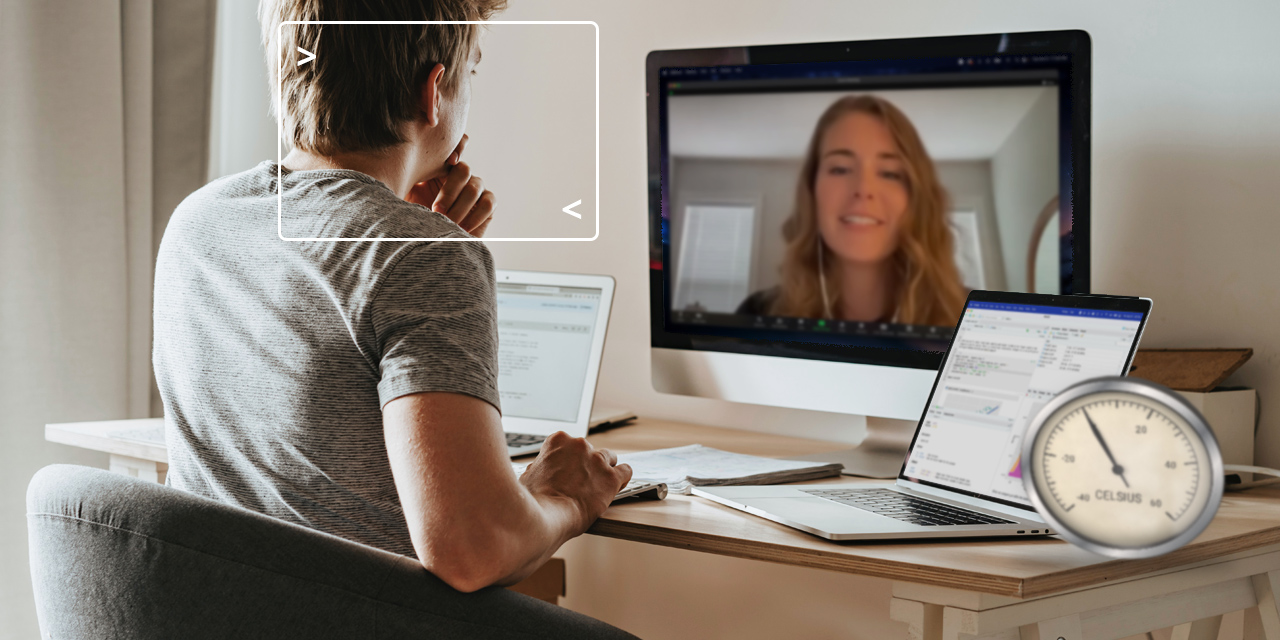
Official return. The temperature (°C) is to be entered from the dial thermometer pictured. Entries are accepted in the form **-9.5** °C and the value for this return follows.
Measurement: **0** °C
